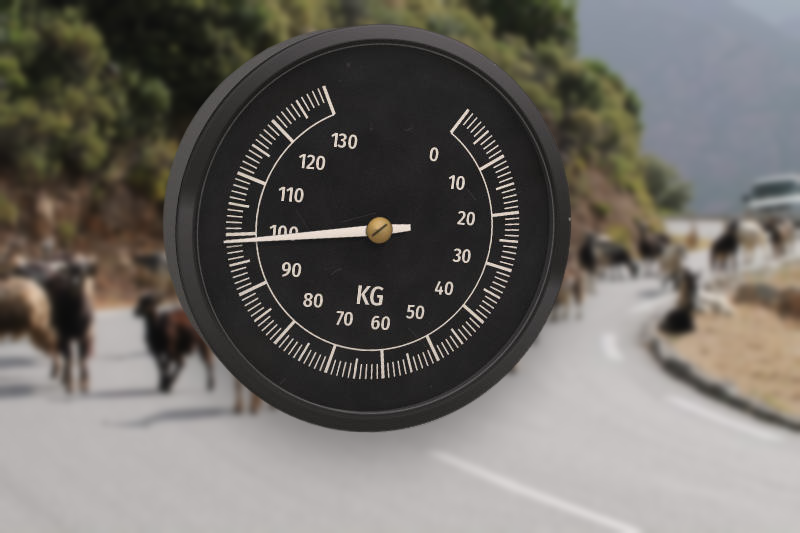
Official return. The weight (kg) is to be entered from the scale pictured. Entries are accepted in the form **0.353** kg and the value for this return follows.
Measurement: **99** kg
